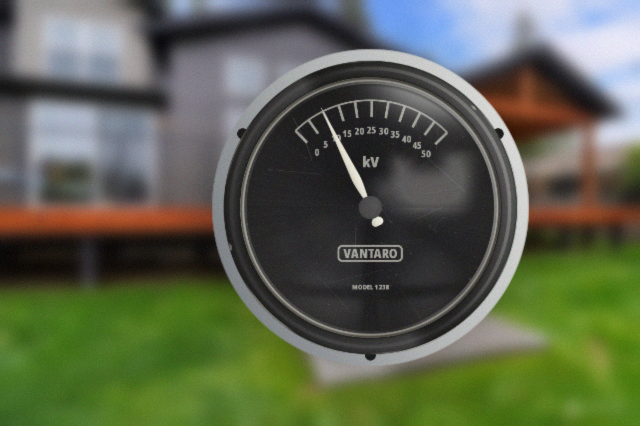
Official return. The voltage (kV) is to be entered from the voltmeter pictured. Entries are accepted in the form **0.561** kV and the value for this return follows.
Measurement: **10** kV
